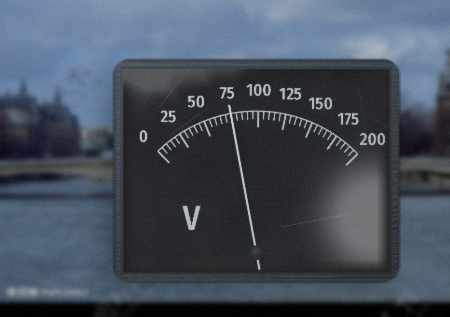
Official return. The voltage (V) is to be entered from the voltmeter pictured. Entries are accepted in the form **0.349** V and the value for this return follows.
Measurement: **75** V
